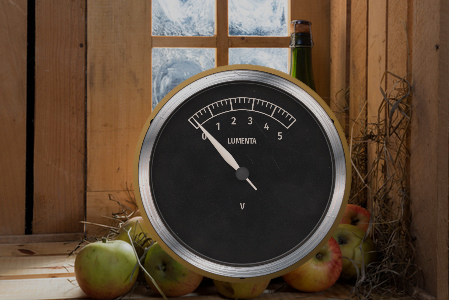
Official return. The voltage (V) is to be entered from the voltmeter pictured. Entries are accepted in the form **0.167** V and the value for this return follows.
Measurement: **0.2** V
